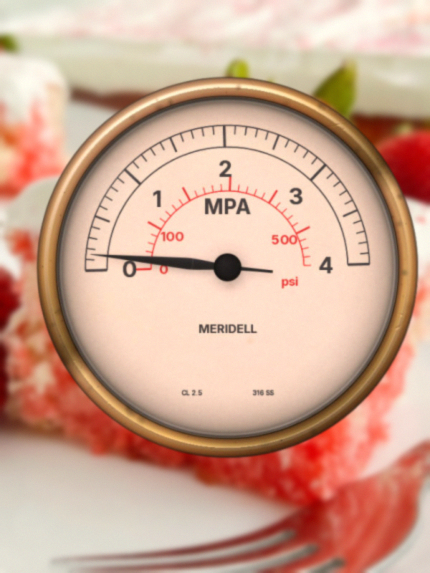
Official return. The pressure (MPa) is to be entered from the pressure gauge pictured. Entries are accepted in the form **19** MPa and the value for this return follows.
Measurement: **0.15** MPa
